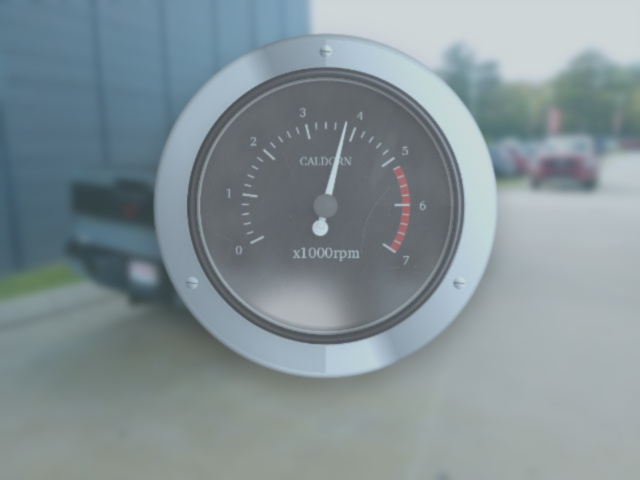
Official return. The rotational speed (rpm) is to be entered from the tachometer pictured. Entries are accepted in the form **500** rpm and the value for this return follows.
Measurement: **3800** rpm
